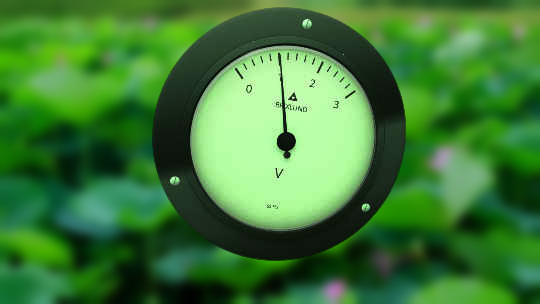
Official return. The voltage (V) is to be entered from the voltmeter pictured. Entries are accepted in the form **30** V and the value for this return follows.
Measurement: **1** V
